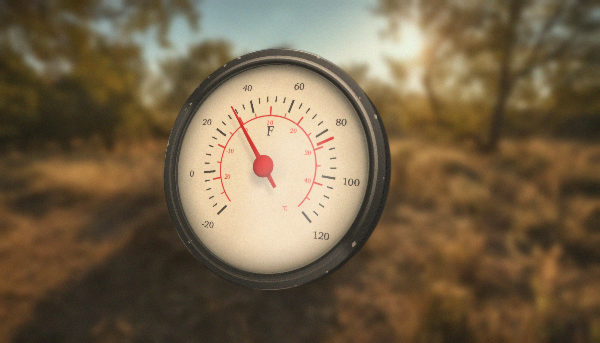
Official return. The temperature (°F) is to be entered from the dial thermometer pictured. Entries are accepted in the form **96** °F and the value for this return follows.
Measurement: **32** °F
